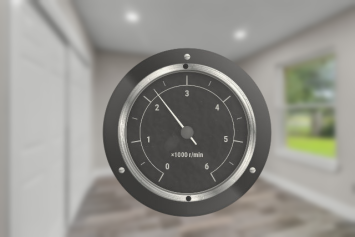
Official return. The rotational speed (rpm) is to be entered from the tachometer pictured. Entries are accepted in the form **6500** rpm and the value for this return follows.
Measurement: **2250** rpm
